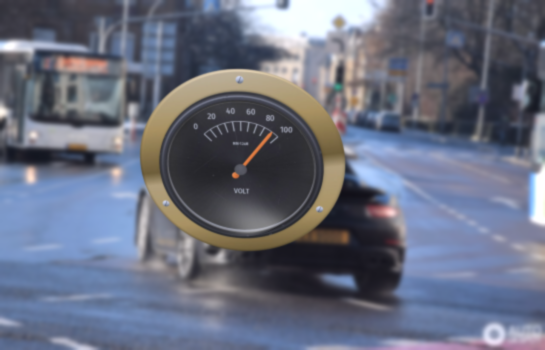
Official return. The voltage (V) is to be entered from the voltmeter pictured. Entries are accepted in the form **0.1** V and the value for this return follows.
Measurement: **90** V
